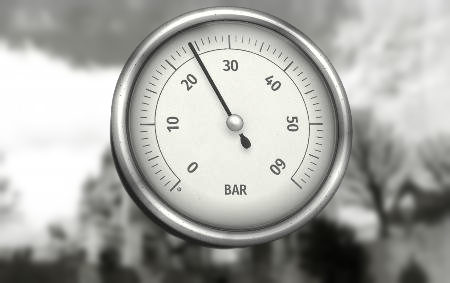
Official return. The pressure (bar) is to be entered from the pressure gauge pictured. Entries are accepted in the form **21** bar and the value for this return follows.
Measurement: **24** bar
